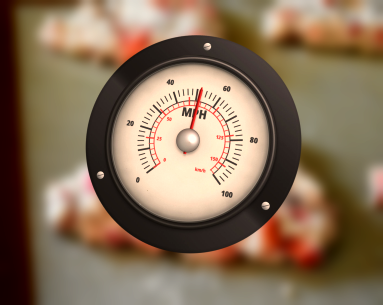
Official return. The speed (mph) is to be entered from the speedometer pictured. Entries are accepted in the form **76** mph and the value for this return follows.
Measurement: **52** mph
